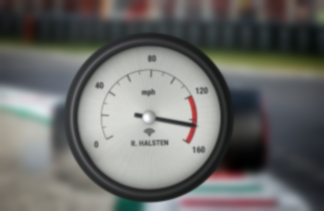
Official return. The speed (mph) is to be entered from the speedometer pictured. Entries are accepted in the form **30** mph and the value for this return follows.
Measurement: **145** mph
